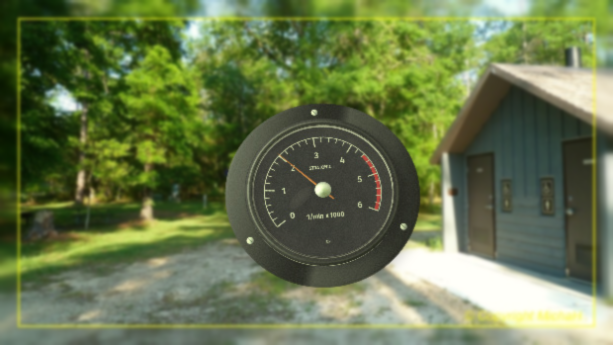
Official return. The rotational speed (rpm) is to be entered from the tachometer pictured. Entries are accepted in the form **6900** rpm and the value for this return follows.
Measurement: **2000** rpm
